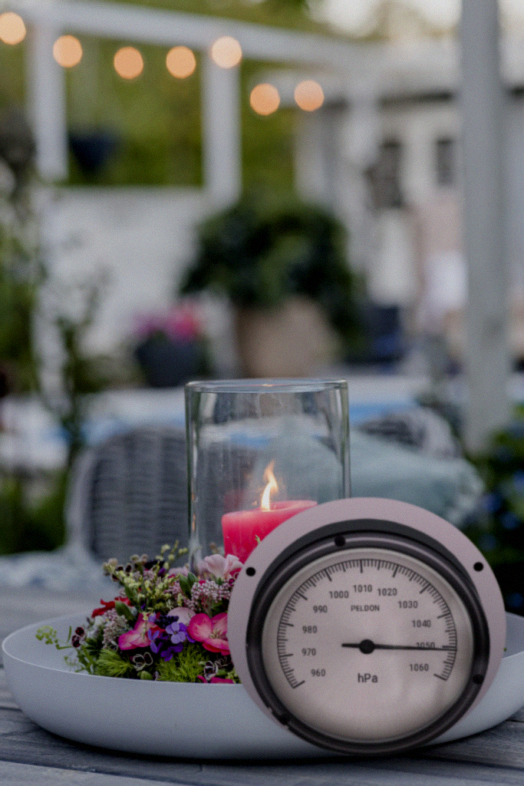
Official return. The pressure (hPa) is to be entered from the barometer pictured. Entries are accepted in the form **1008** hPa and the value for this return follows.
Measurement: **1050** hPa
